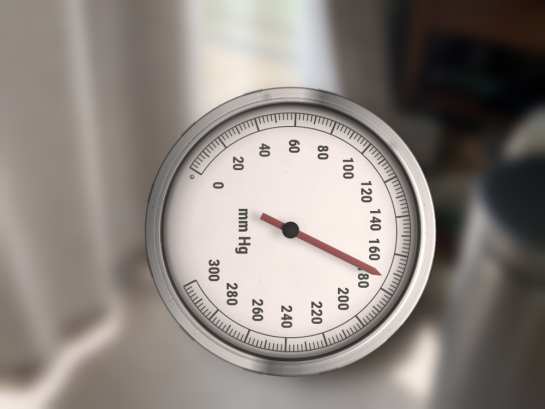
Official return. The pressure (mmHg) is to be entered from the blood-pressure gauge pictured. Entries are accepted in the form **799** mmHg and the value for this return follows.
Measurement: **174** mmHg
